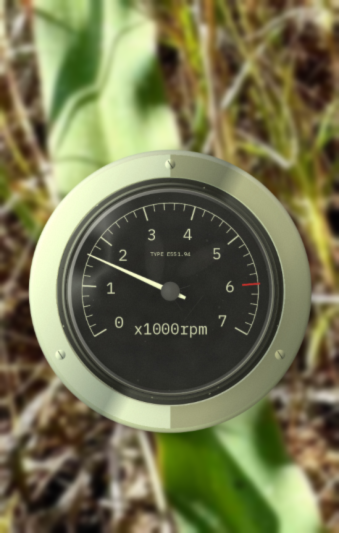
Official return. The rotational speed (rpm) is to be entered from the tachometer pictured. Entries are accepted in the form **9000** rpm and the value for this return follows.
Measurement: **1600** rpm
